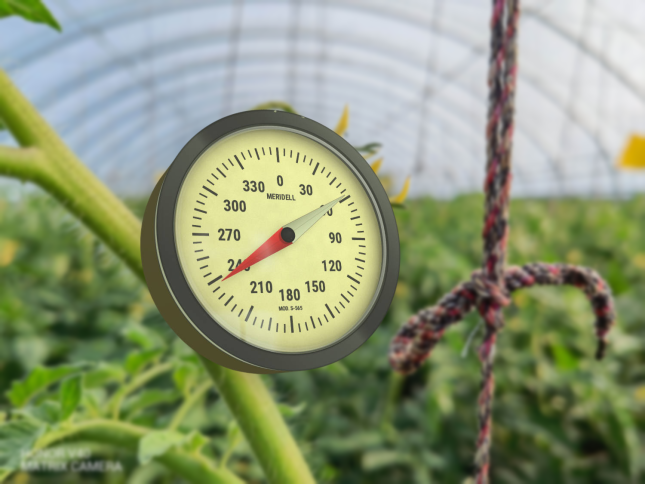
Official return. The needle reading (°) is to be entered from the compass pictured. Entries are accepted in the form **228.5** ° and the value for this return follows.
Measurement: **237.5** °
